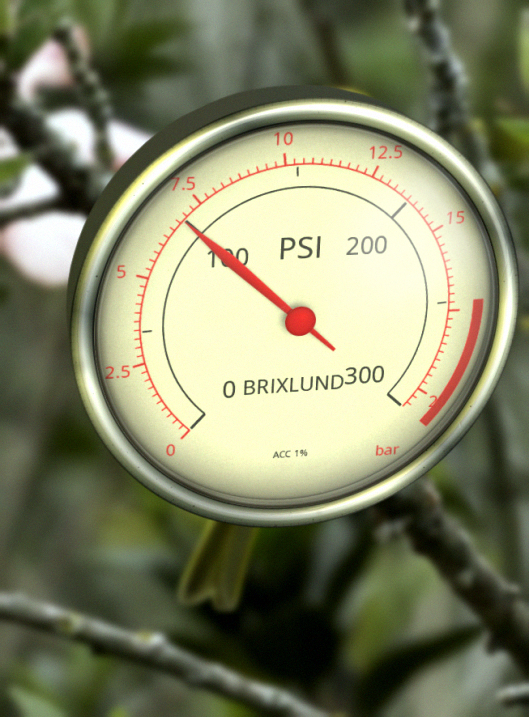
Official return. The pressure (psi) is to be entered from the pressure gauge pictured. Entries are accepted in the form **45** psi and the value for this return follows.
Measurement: **100** psi
